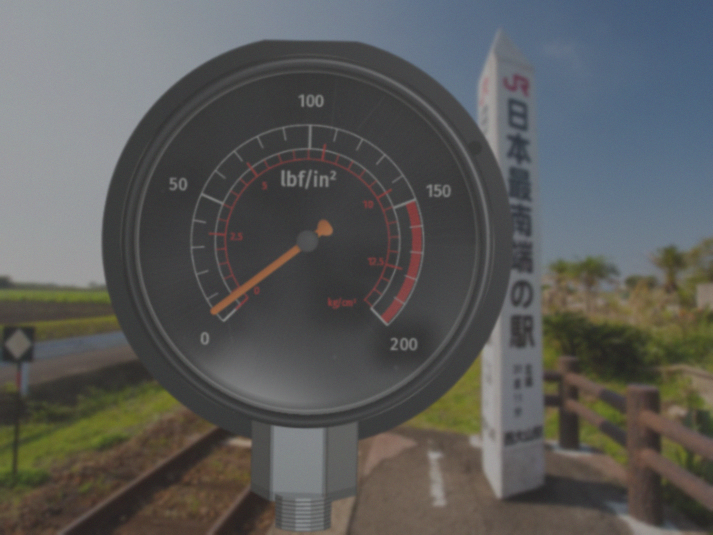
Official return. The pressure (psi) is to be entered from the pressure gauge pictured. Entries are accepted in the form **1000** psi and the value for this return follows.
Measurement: **5** psi
